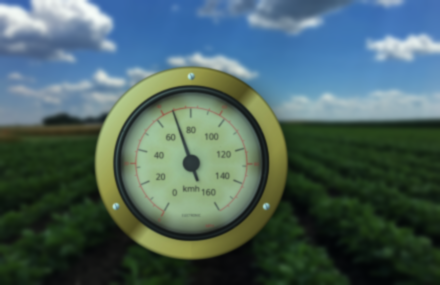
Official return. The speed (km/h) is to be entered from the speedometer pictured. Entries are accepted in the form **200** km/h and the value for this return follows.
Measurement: **70** km/h
